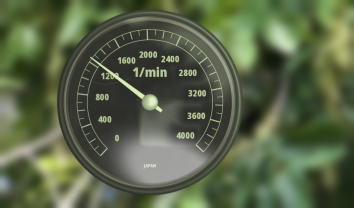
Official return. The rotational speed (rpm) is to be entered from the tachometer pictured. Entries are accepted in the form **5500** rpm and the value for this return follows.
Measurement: **1250** rpm
